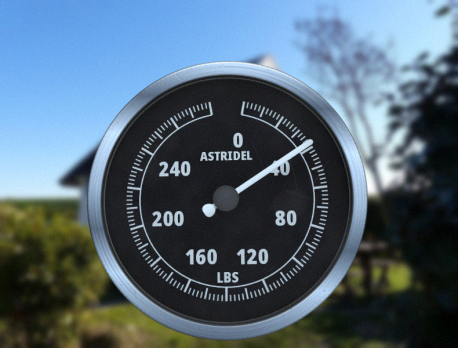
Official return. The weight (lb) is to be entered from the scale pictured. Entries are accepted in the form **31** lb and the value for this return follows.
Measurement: **38** lb
